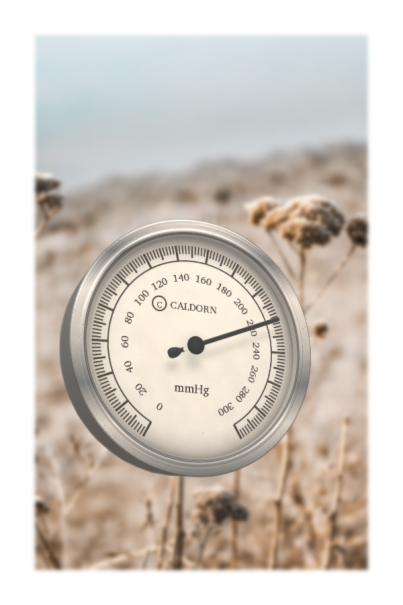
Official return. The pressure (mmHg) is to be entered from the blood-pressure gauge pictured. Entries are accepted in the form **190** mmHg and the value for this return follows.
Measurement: **220** mmHg
